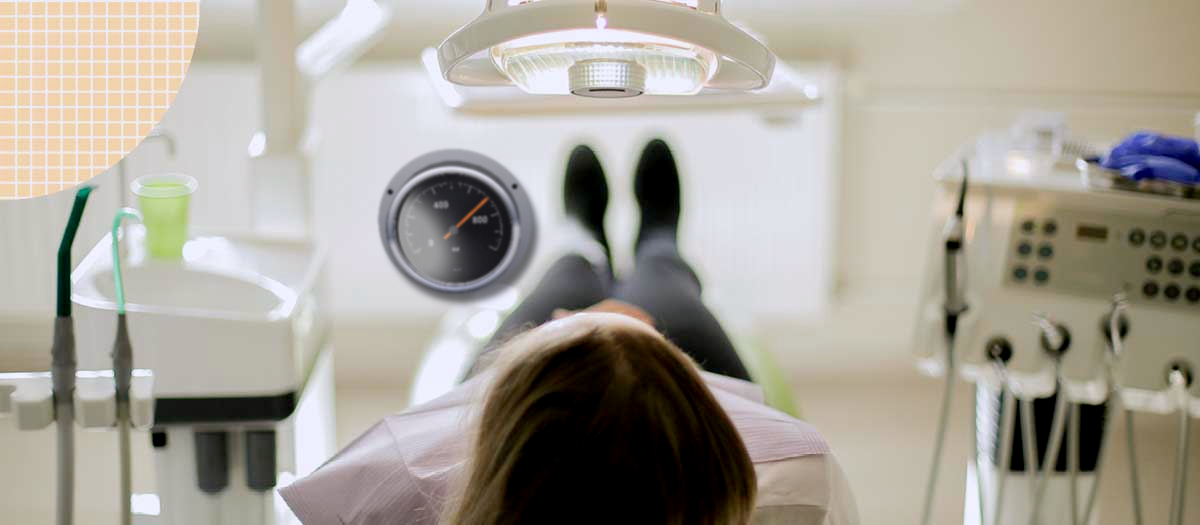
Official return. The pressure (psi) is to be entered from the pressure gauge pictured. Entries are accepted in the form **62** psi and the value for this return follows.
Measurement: **700** psi
